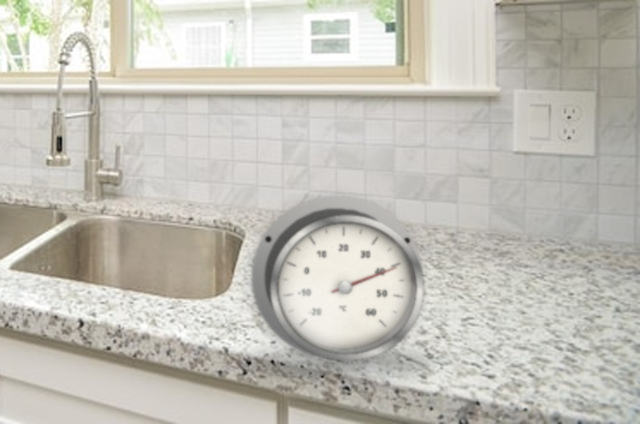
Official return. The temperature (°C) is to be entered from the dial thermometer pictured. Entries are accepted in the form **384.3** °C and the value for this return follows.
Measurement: **40** °C
